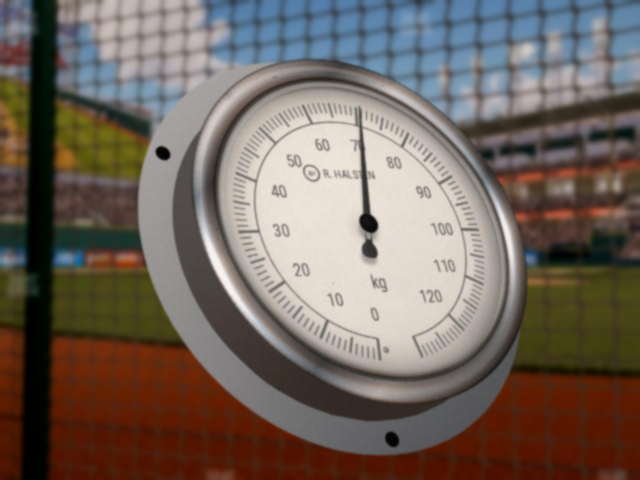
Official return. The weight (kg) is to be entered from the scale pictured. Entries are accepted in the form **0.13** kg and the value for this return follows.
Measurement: **70** kg
